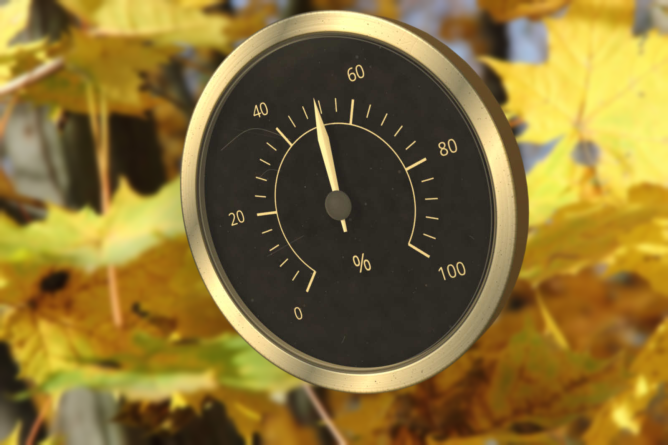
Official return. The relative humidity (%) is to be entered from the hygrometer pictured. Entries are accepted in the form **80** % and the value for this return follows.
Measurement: **52** %
